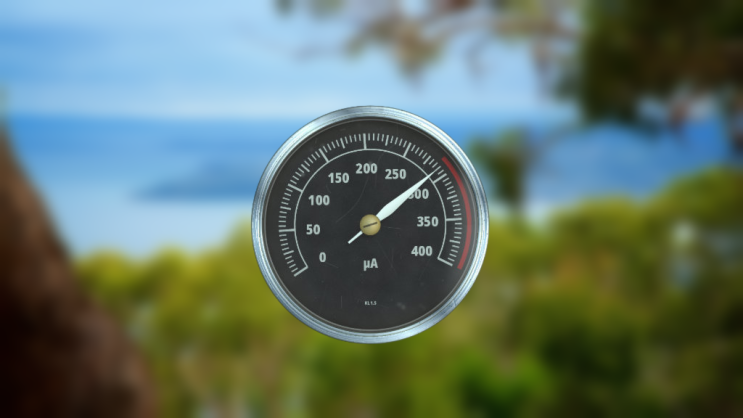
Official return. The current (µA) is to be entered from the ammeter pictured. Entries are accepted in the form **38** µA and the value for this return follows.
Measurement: **290** µA
